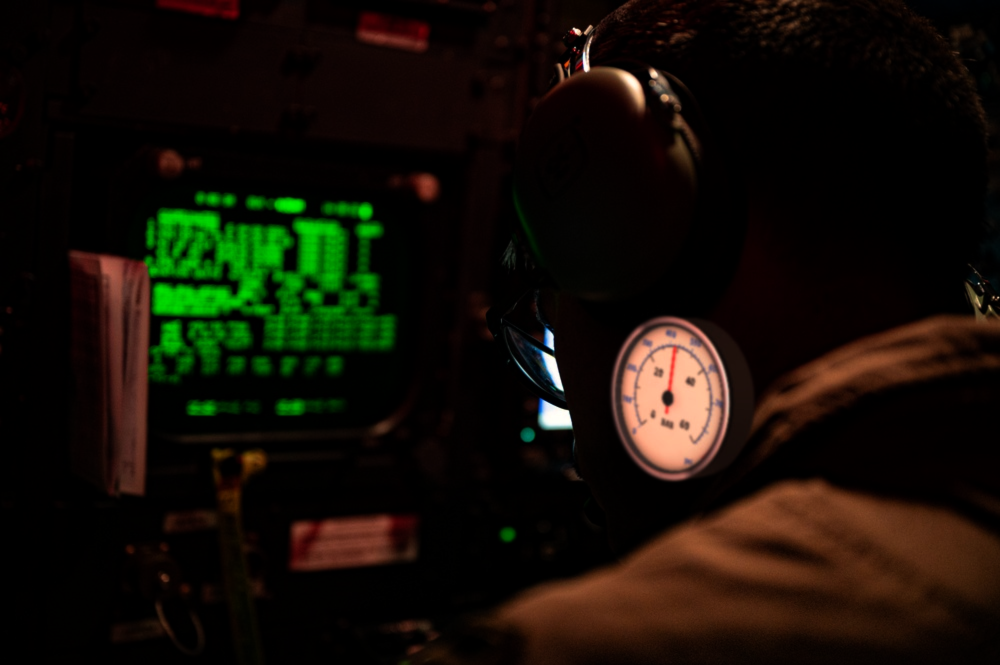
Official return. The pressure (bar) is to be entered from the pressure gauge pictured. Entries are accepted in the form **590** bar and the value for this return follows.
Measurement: **30** bar
